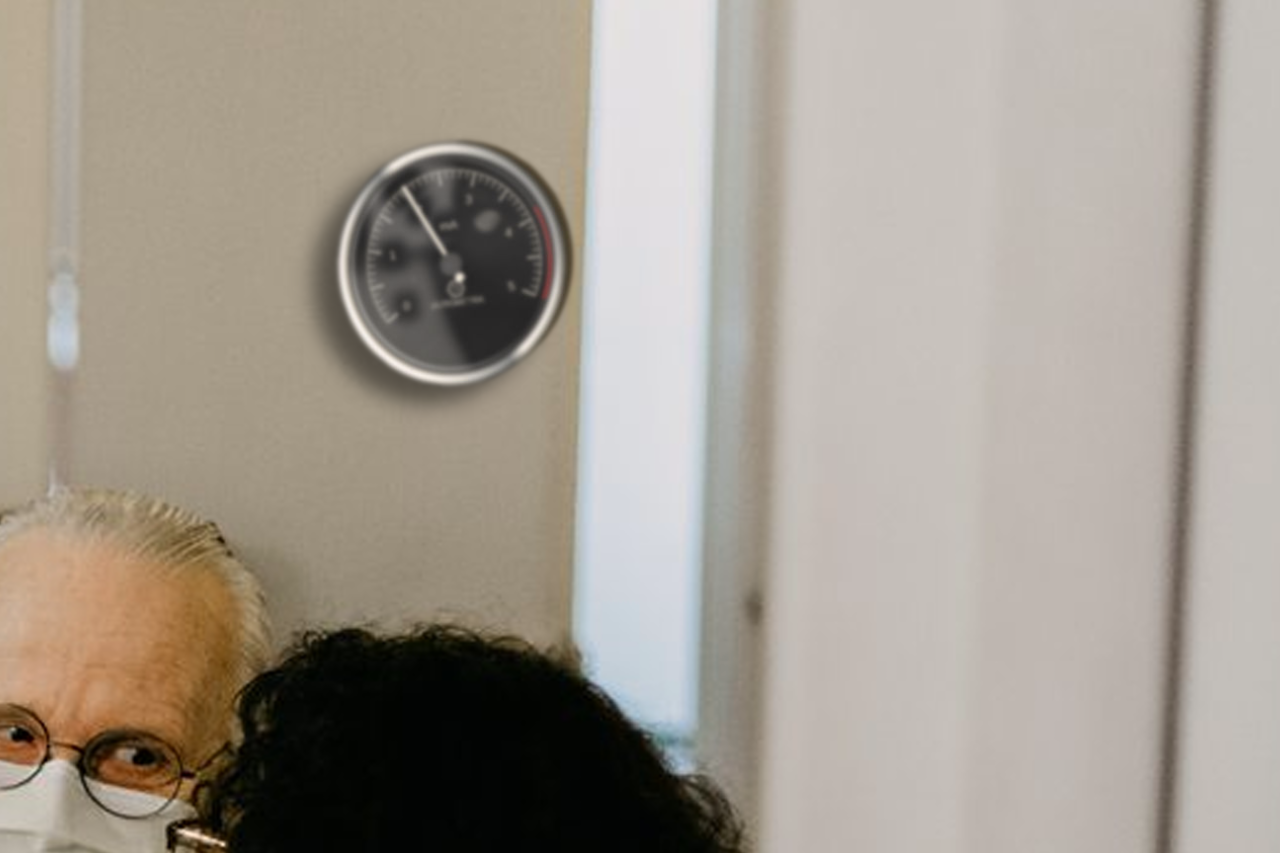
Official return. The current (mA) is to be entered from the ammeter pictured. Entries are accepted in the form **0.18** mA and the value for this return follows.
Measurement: **2** mA
